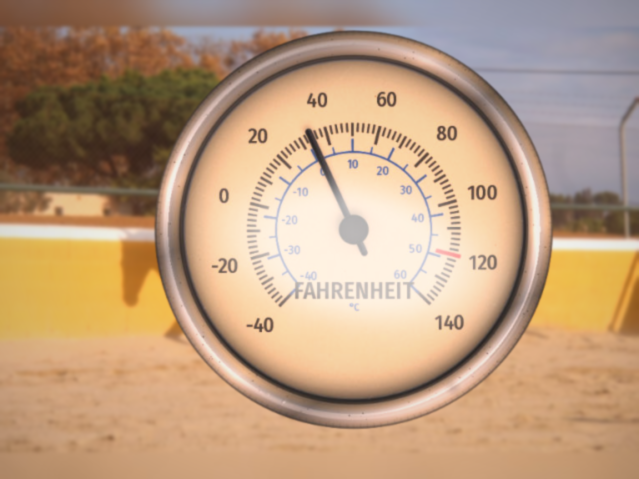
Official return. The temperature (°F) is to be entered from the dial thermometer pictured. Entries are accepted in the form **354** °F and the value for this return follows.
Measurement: **34** °F
